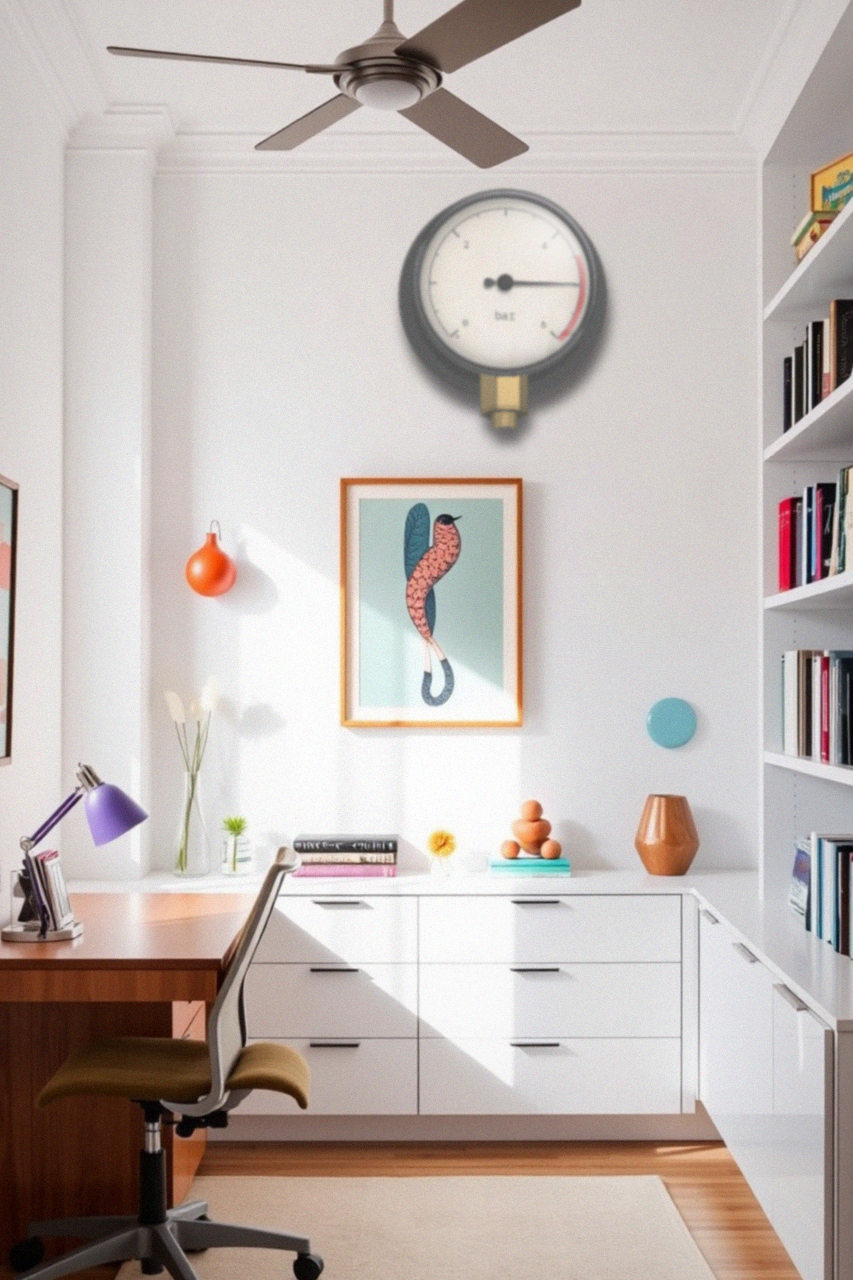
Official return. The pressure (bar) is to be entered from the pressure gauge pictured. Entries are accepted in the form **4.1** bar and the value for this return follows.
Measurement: **5** bar
